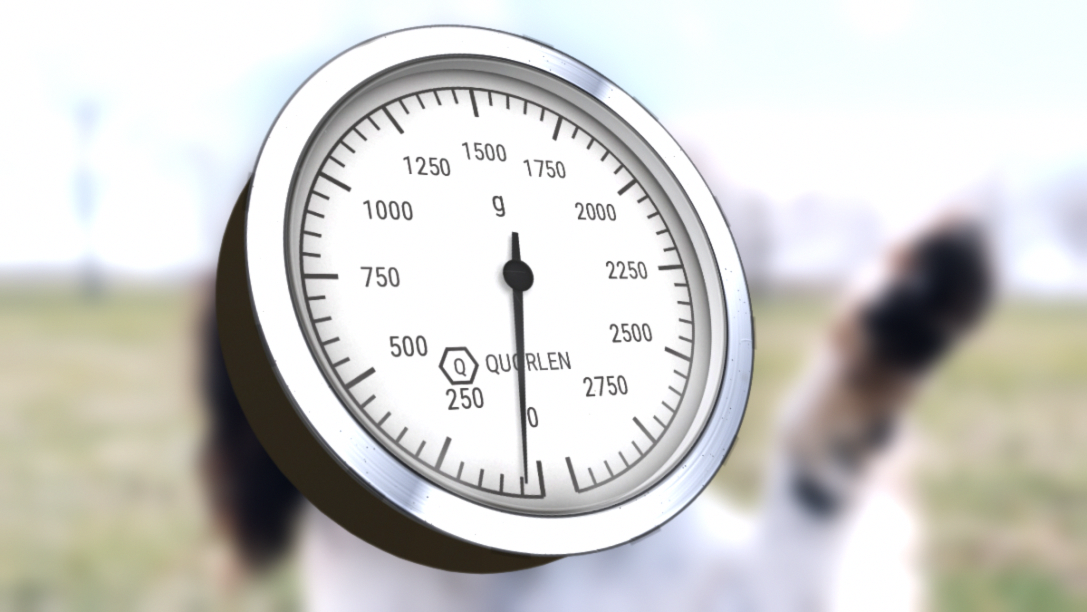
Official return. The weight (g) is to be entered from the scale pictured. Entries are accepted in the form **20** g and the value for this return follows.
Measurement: **50** g
